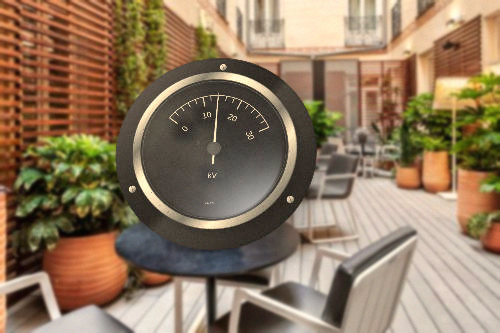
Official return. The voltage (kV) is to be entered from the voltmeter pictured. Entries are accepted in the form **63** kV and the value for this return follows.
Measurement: **14** kV
